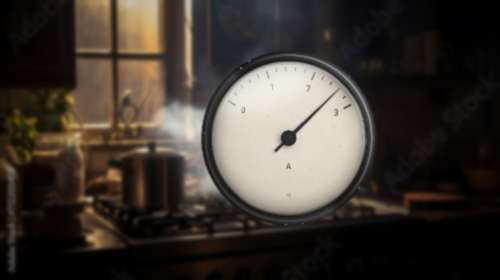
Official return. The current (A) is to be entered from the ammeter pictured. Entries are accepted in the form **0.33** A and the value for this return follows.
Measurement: **2.6** A
